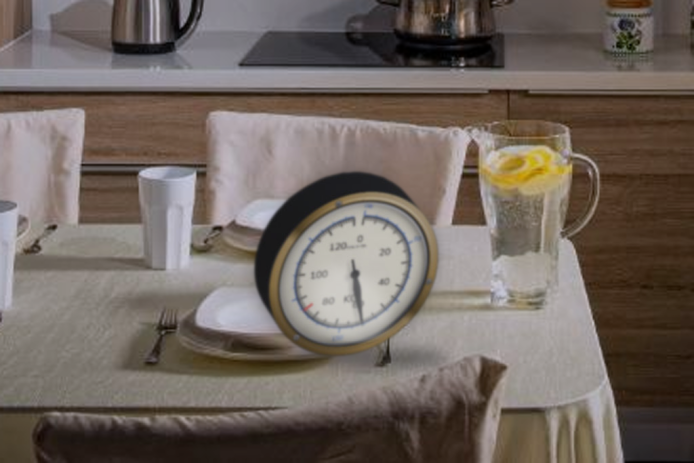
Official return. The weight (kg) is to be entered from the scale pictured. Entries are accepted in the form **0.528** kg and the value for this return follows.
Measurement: **60** kg
